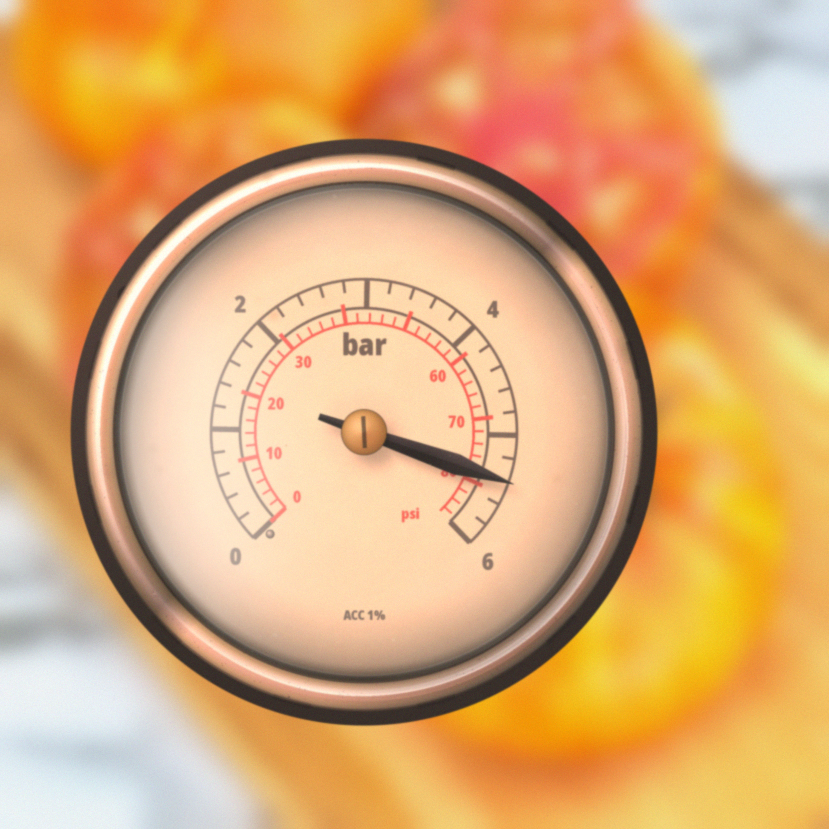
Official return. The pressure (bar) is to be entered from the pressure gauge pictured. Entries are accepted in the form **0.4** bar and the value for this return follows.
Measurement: **5.4** bar
